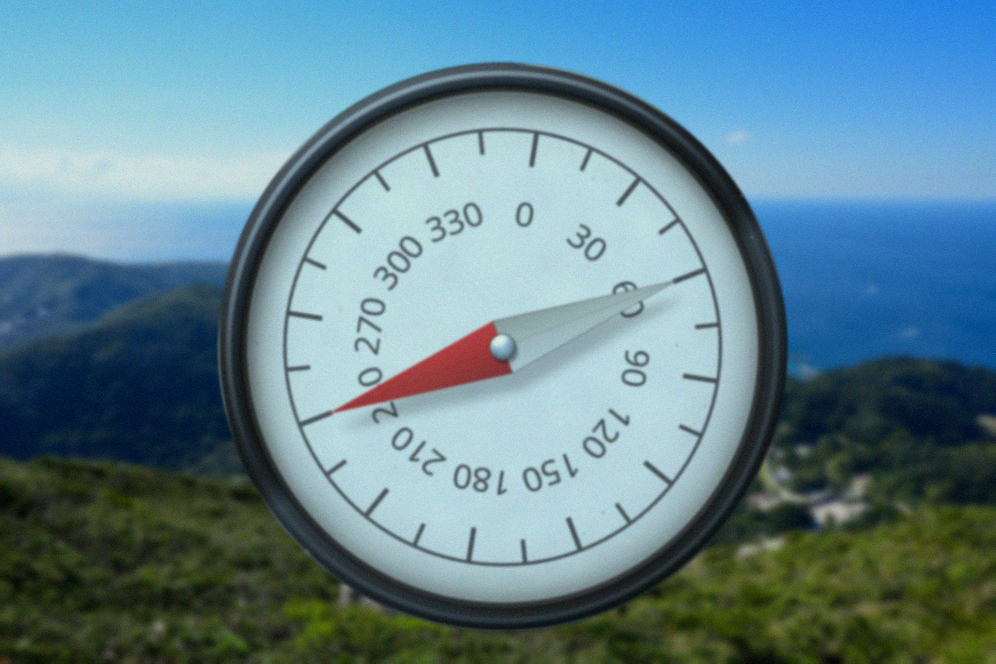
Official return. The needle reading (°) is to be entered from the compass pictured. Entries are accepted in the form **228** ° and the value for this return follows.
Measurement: **240** °
